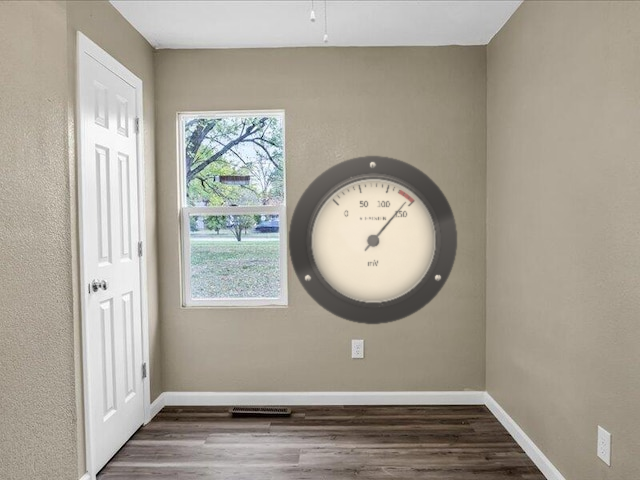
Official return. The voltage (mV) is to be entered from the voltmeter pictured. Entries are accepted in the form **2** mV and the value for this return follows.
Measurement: **140** mV
